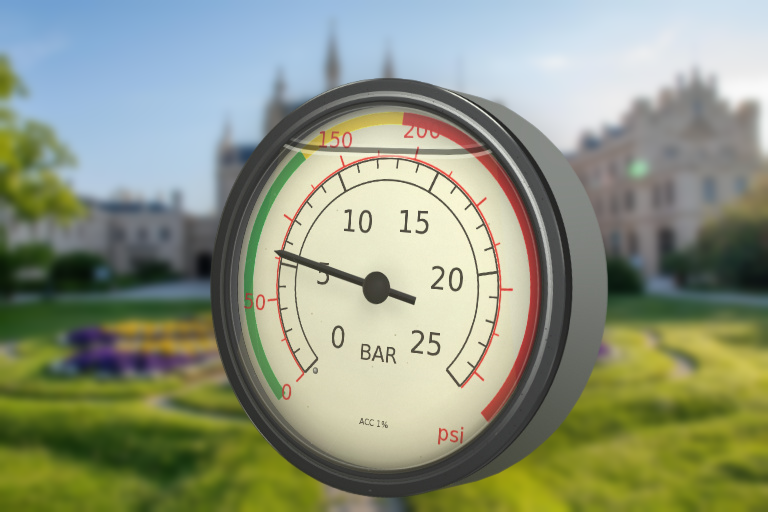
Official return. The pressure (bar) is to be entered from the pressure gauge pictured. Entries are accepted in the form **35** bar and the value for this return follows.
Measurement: **5.5** bar
